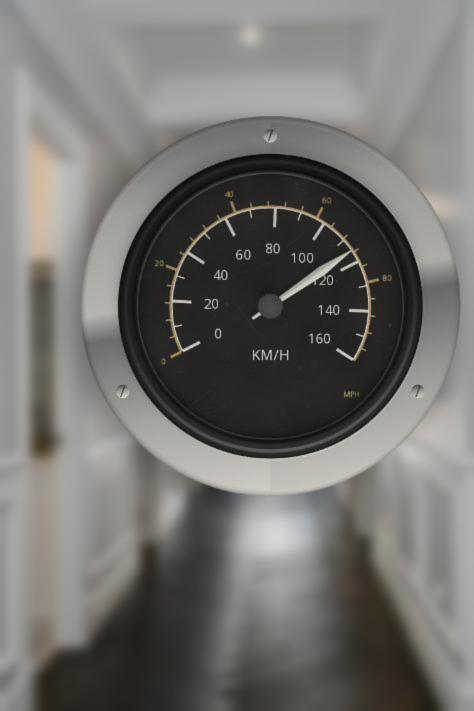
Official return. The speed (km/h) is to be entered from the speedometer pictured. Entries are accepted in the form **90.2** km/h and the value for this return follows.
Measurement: **115** km/h
